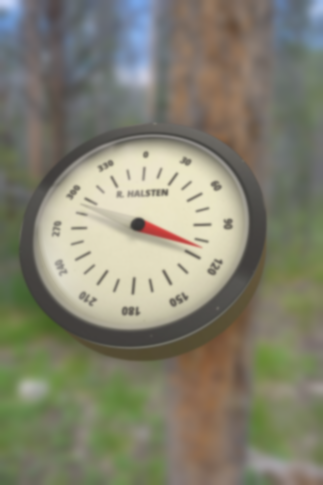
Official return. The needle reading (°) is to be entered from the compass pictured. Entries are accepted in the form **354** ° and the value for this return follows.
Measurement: **112.5** °
